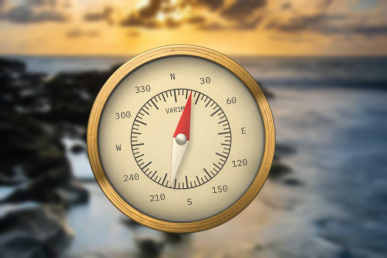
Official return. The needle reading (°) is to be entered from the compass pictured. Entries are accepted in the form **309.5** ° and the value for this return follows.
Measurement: **20** °
